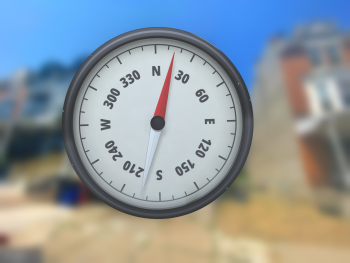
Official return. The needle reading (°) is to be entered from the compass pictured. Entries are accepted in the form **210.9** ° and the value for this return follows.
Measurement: **15** °
